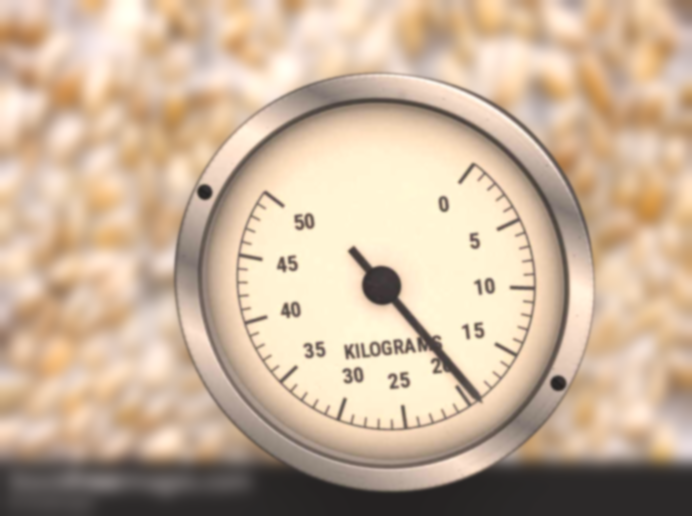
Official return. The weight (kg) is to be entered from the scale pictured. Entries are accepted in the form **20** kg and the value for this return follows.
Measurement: **19** kg
